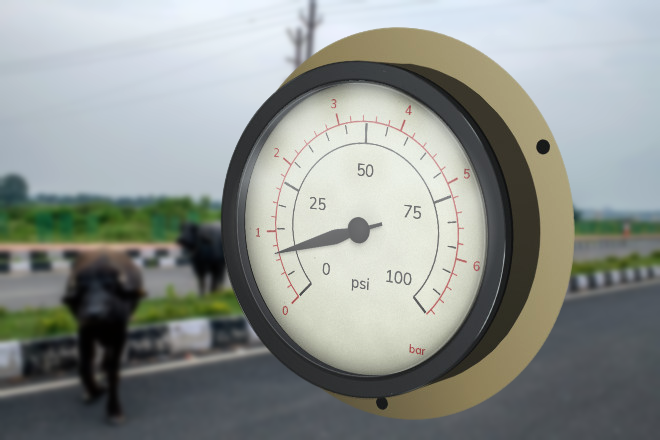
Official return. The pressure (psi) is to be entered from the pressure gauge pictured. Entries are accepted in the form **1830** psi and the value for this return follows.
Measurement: **10** psi
